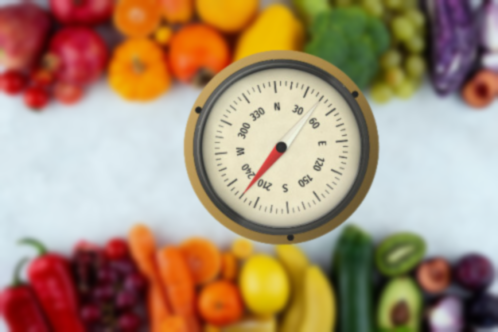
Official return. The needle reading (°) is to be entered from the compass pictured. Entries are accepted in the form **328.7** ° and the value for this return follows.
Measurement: **225** °
